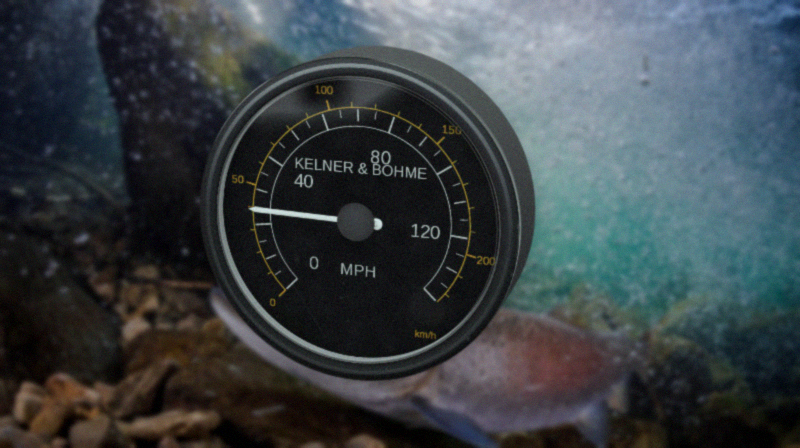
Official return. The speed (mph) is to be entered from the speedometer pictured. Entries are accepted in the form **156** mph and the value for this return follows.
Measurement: **25** mph
